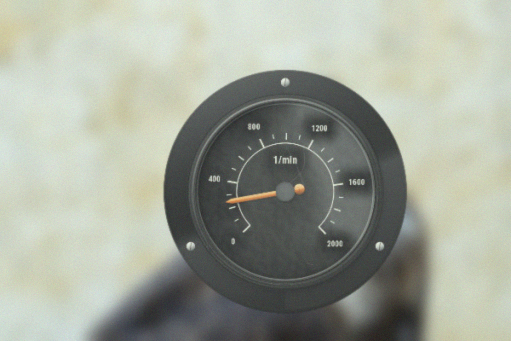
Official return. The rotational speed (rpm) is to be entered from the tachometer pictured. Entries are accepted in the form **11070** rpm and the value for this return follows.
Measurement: **250** rpm
